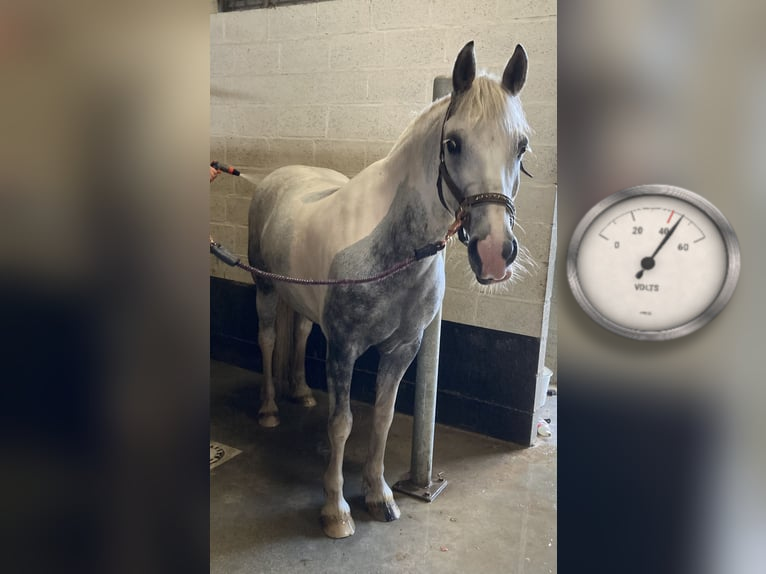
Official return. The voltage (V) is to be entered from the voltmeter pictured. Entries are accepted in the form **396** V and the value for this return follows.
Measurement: **45** V
